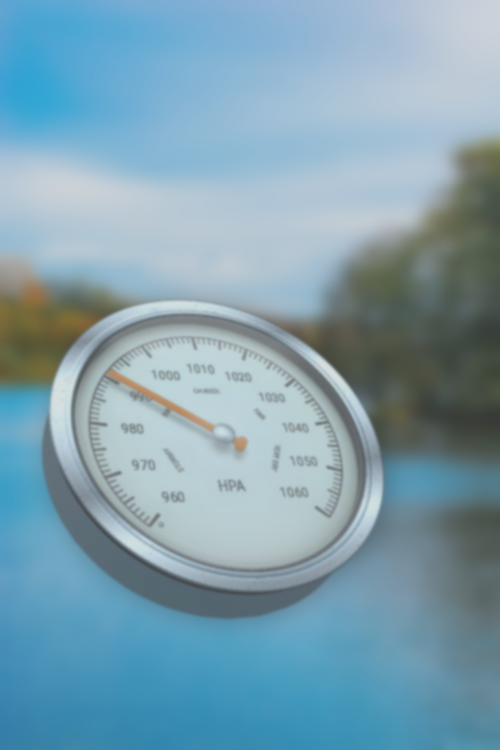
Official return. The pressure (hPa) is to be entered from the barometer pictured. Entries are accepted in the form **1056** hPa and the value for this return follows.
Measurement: **990** hPa
